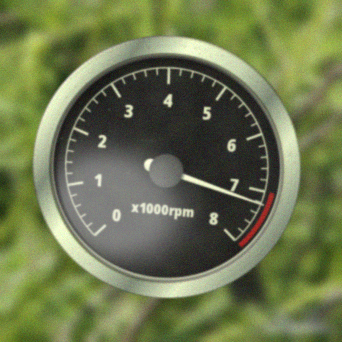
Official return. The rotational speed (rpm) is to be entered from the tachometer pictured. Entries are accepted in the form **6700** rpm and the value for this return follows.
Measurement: **7200** rpm
